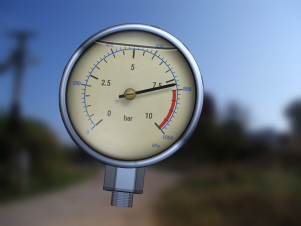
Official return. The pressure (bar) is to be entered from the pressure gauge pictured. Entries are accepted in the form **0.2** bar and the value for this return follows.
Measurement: **7.75** bar
